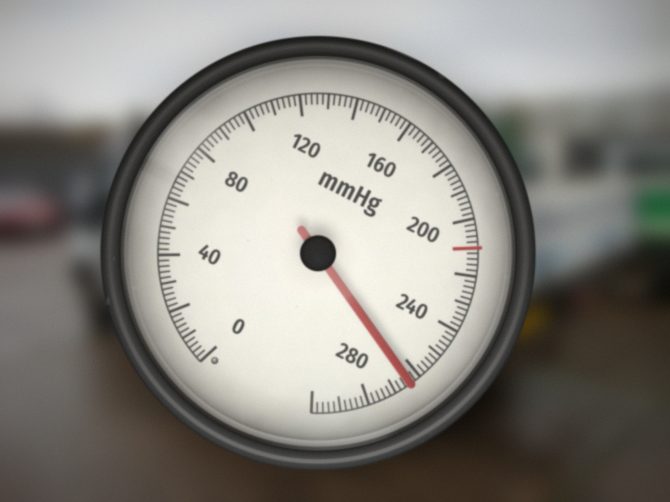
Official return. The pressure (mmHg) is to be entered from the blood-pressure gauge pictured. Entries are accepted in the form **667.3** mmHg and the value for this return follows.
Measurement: **264** mmHg
